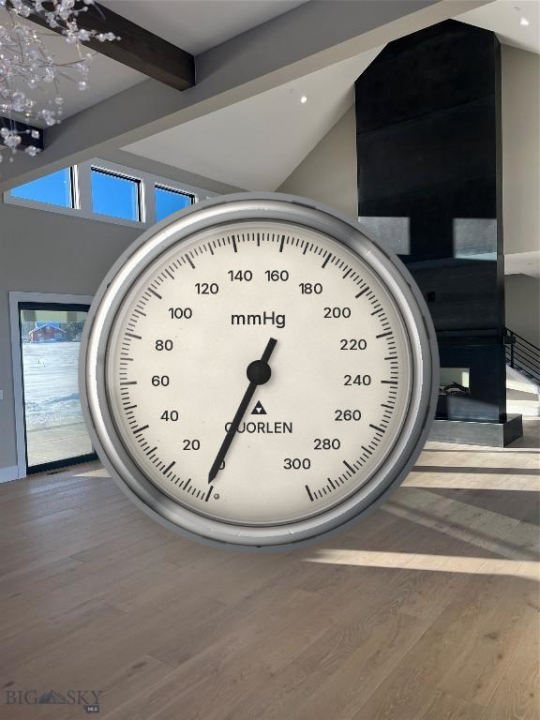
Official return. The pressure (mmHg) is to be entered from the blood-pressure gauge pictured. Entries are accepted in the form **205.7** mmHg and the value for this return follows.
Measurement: **2** mmHg
